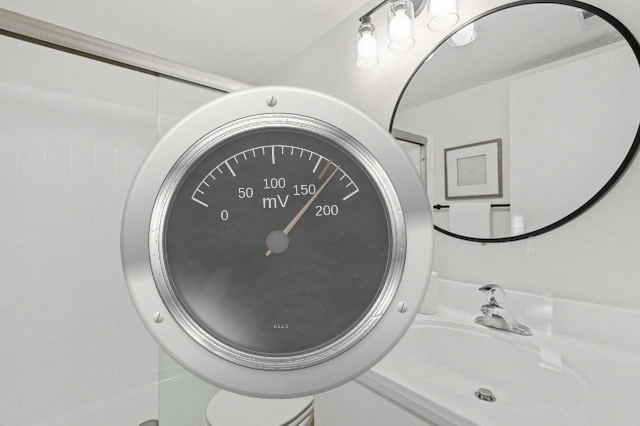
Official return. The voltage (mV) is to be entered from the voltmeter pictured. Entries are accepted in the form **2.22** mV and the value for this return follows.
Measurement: **170** mV
